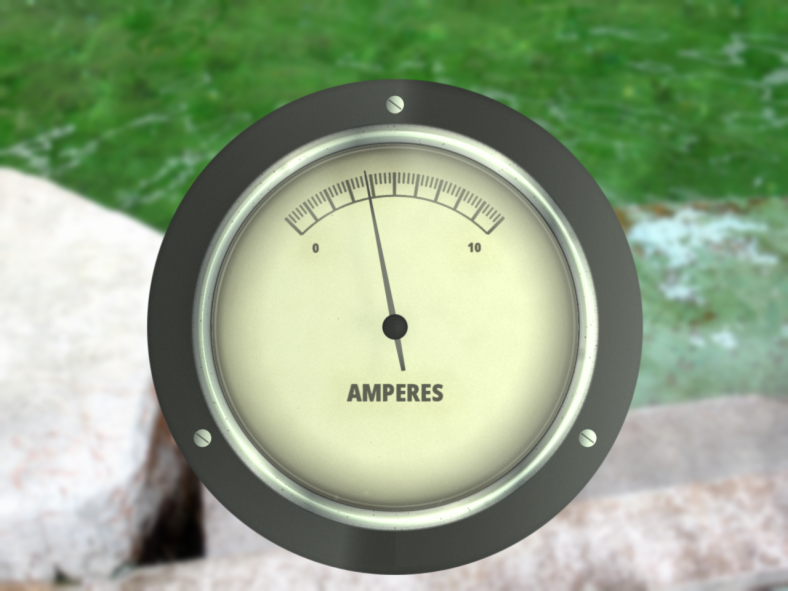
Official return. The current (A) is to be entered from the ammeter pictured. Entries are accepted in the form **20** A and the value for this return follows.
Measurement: **3.8** A
